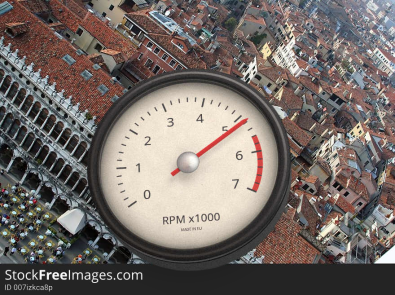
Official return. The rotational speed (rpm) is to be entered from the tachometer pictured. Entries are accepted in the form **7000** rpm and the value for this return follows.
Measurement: **5200** rpm
